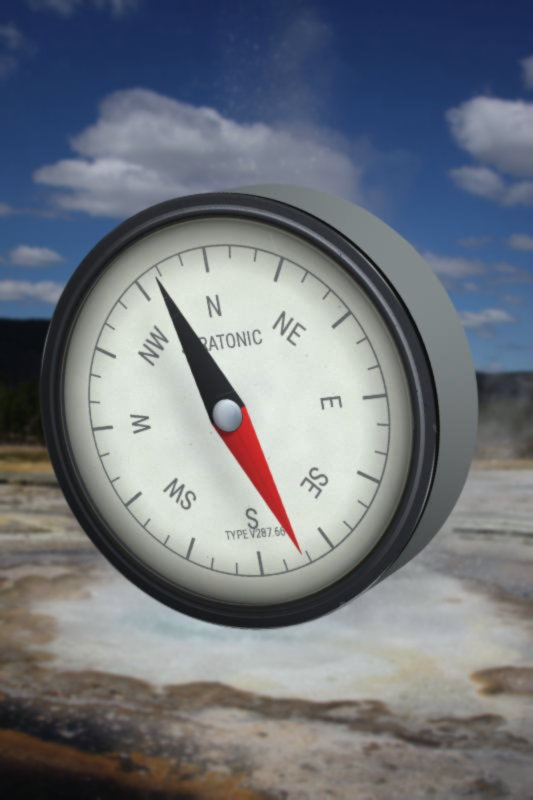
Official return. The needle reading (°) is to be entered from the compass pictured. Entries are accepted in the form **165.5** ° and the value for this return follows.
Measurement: **160** °
